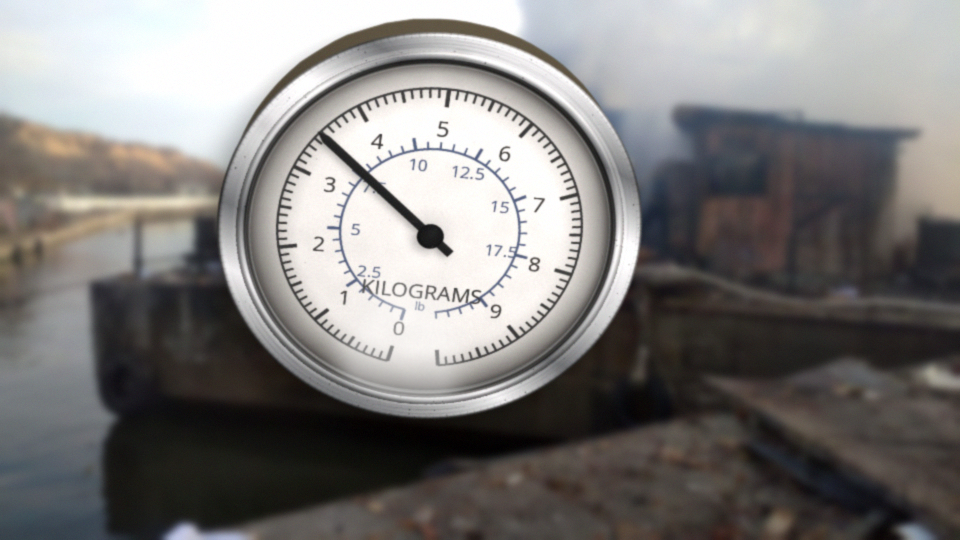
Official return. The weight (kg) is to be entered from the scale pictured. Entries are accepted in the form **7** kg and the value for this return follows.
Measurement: **3.5** kg
